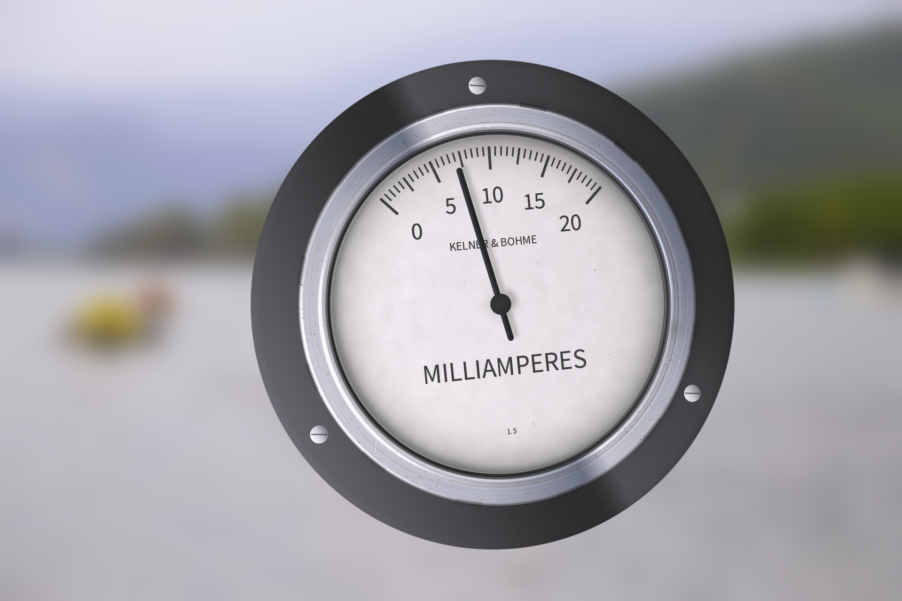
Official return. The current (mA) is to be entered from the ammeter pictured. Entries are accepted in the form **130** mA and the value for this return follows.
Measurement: **7** mA
